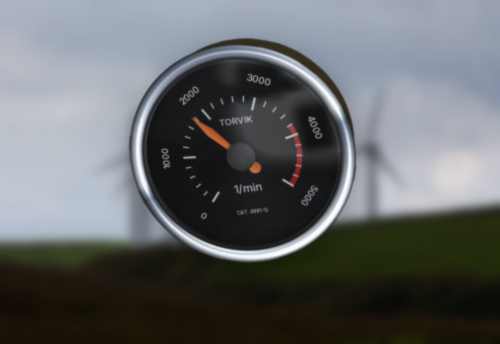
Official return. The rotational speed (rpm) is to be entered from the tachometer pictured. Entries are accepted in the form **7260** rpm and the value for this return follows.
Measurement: **1800** rpm
